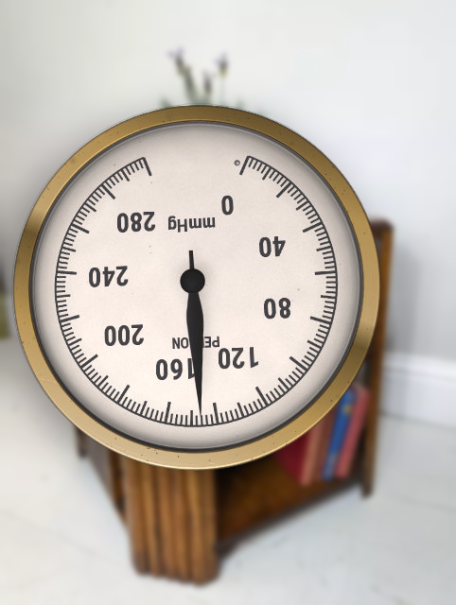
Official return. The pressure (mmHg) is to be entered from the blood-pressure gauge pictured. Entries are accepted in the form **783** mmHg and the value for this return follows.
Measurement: **146** mmHg
